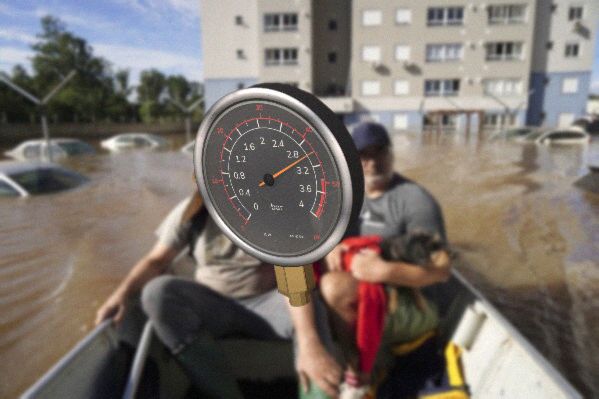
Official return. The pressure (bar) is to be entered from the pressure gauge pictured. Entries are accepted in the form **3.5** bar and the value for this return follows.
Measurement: **3** bar
